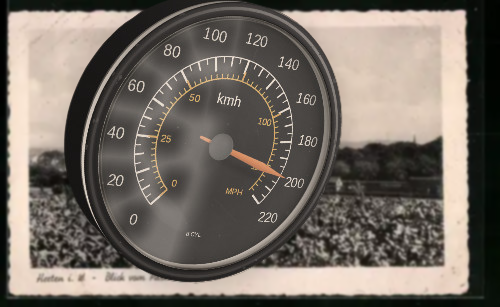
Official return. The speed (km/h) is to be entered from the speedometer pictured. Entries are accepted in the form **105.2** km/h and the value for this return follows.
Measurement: **200** km/h
